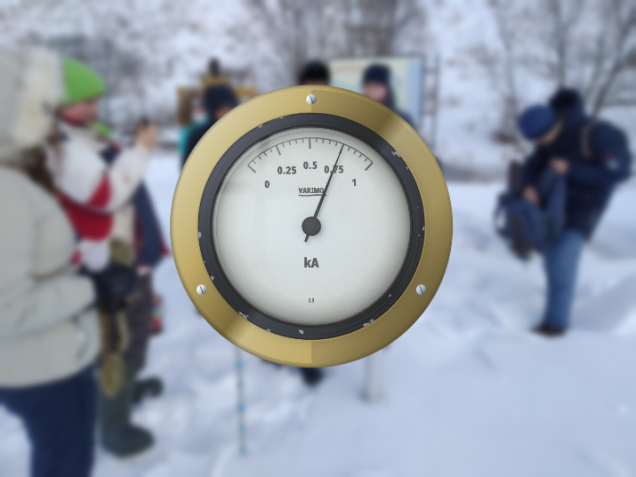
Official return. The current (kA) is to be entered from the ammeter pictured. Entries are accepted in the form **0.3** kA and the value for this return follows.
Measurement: **0.75** kA
